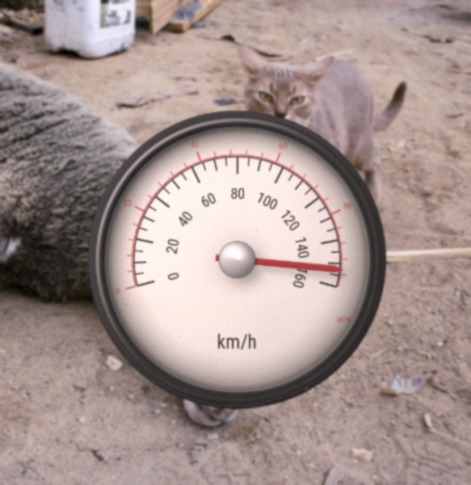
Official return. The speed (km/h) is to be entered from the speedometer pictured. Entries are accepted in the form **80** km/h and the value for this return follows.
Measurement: **152.5** km/h
